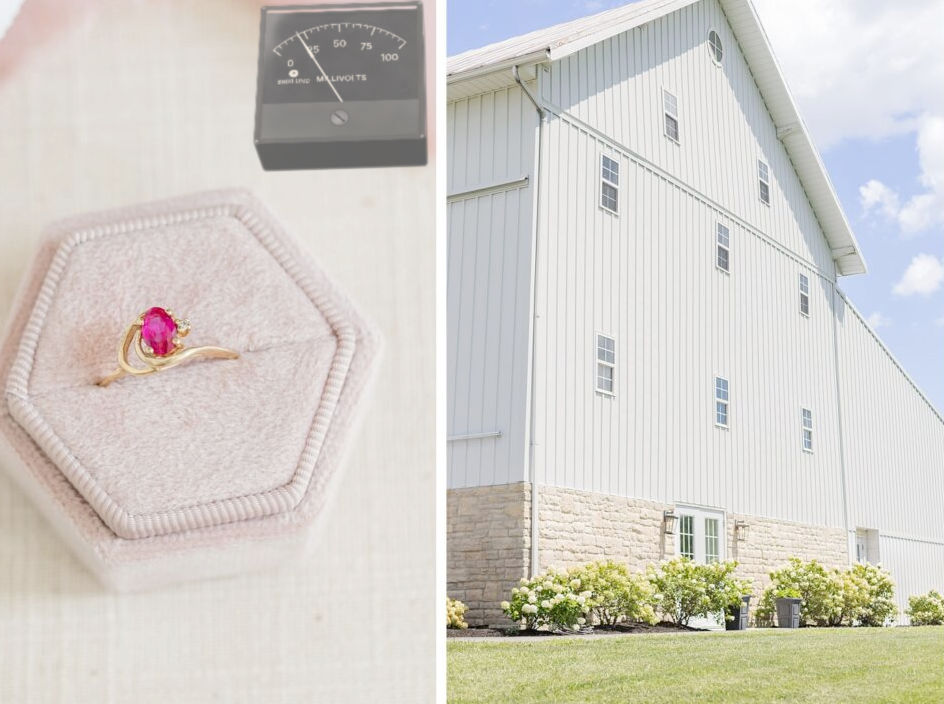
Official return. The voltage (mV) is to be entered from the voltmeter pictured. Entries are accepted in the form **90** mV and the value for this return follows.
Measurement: **20** mV
